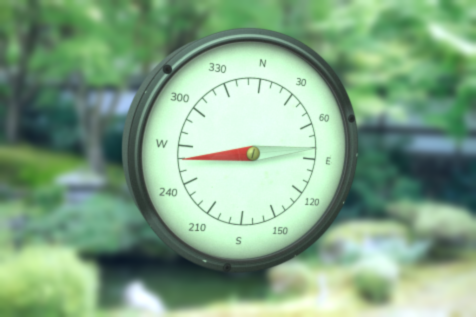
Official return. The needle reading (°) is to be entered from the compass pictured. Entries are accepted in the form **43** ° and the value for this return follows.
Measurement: **260** °
